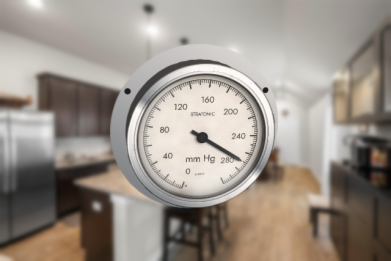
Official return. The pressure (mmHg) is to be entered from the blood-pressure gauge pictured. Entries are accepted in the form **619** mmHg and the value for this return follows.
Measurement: **270** mmHg
